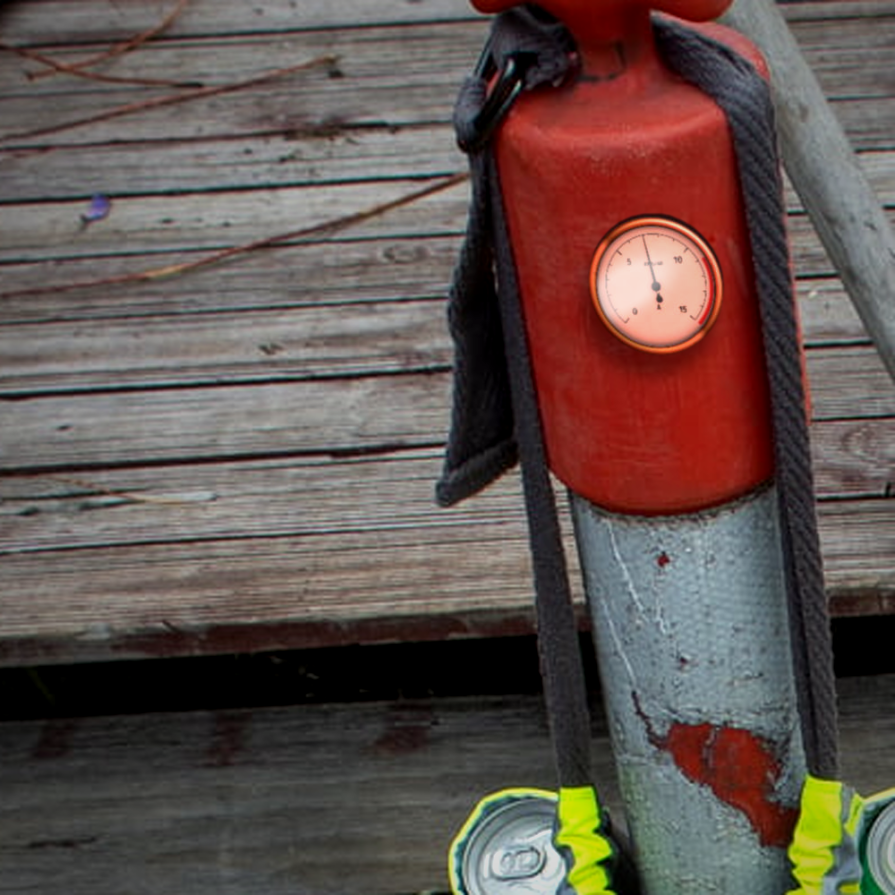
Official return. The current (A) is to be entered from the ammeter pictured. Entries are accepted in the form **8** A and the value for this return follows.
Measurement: **7** A
